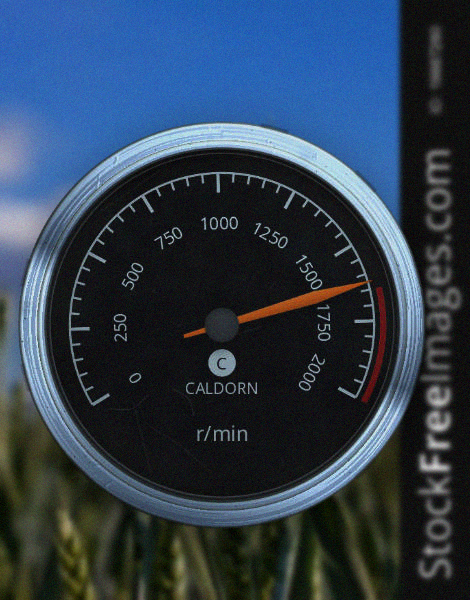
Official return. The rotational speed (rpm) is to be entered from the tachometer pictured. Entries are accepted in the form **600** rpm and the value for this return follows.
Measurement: **1625** rpm
